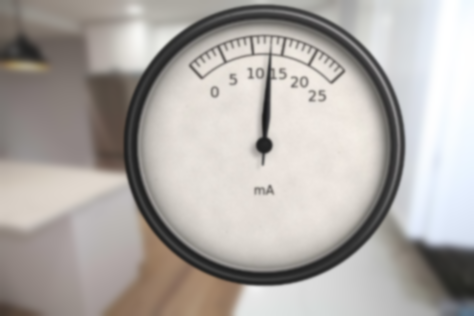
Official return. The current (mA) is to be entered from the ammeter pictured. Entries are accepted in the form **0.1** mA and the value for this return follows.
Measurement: **13** mA
